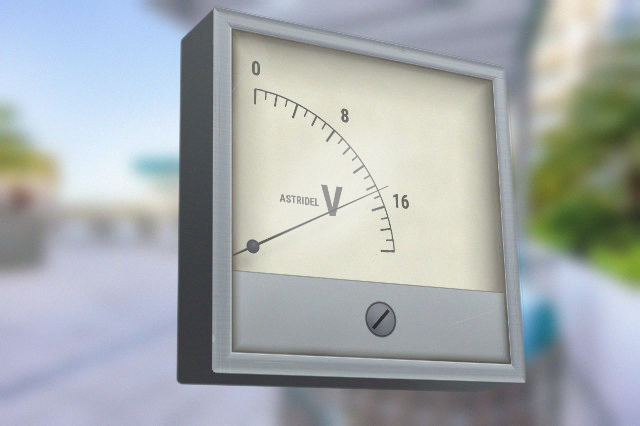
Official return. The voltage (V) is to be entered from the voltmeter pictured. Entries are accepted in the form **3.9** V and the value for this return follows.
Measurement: **14.5** V
